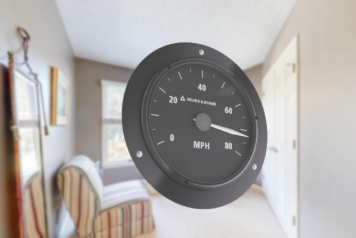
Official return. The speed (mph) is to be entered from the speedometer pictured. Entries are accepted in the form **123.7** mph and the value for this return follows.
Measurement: **72.5** mph
